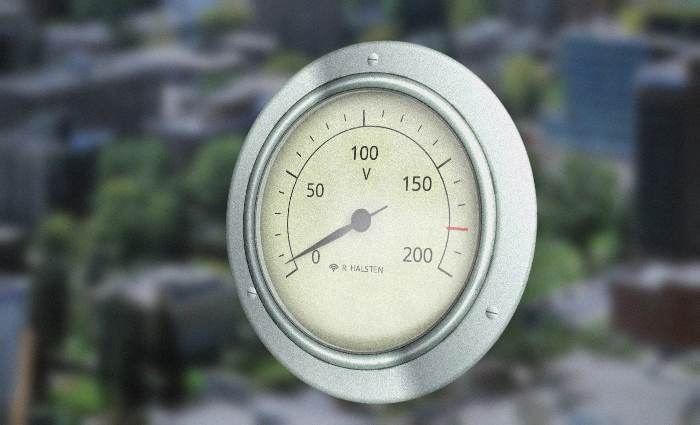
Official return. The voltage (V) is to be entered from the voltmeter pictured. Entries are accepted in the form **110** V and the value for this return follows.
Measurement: **5** V
